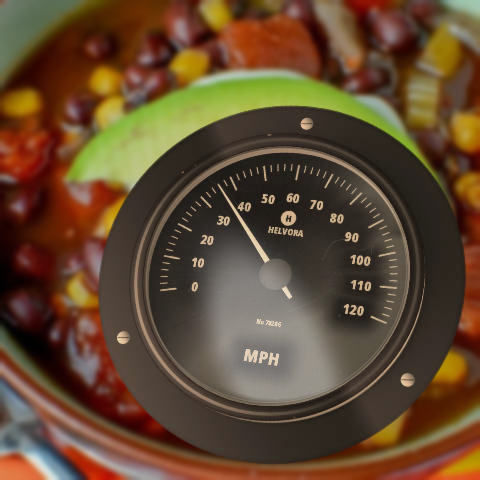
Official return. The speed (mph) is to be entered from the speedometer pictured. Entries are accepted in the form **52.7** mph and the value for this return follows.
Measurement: **36** mph
